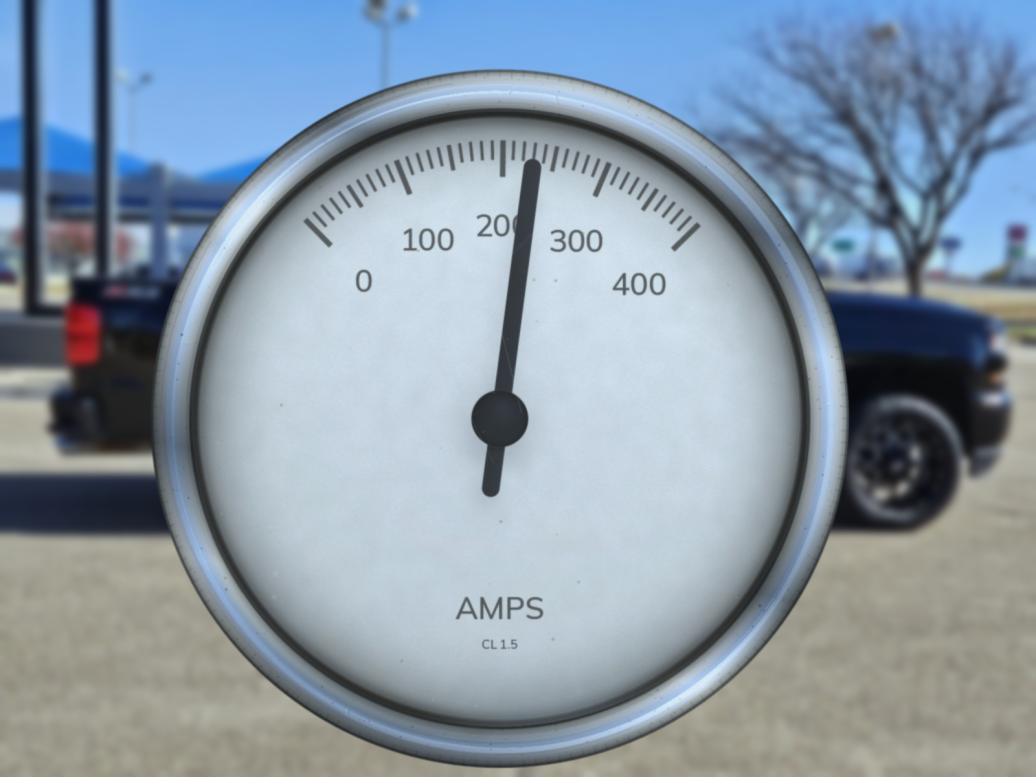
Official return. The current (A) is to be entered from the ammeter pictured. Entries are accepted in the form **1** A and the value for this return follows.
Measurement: **230** A
